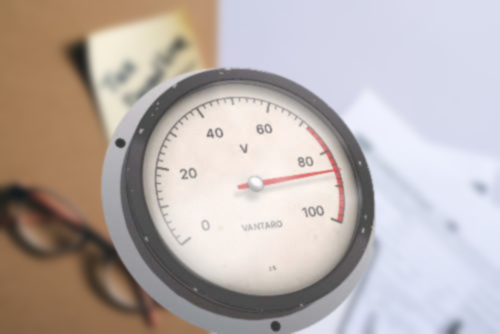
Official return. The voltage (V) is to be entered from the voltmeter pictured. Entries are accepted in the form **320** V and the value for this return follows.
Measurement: **86** V
